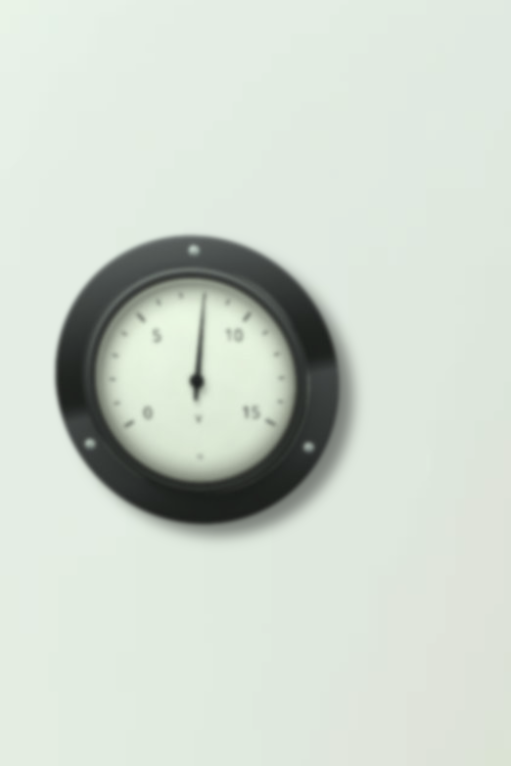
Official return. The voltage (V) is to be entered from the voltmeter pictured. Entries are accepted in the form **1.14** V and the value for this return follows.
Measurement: **8** V
